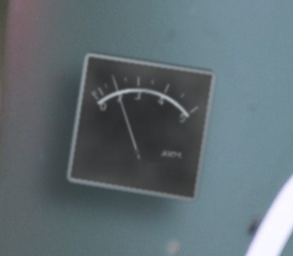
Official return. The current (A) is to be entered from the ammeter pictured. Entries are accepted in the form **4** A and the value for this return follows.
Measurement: **2** A
